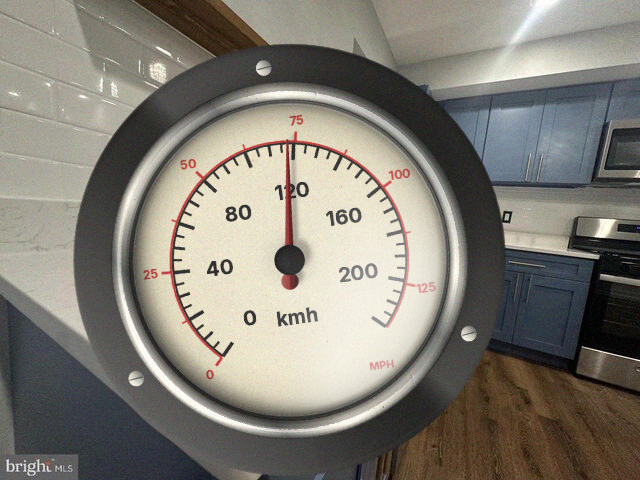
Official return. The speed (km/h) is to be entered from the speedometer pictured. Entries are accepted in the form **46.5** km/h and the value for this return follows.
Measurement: **117.5** km/h
